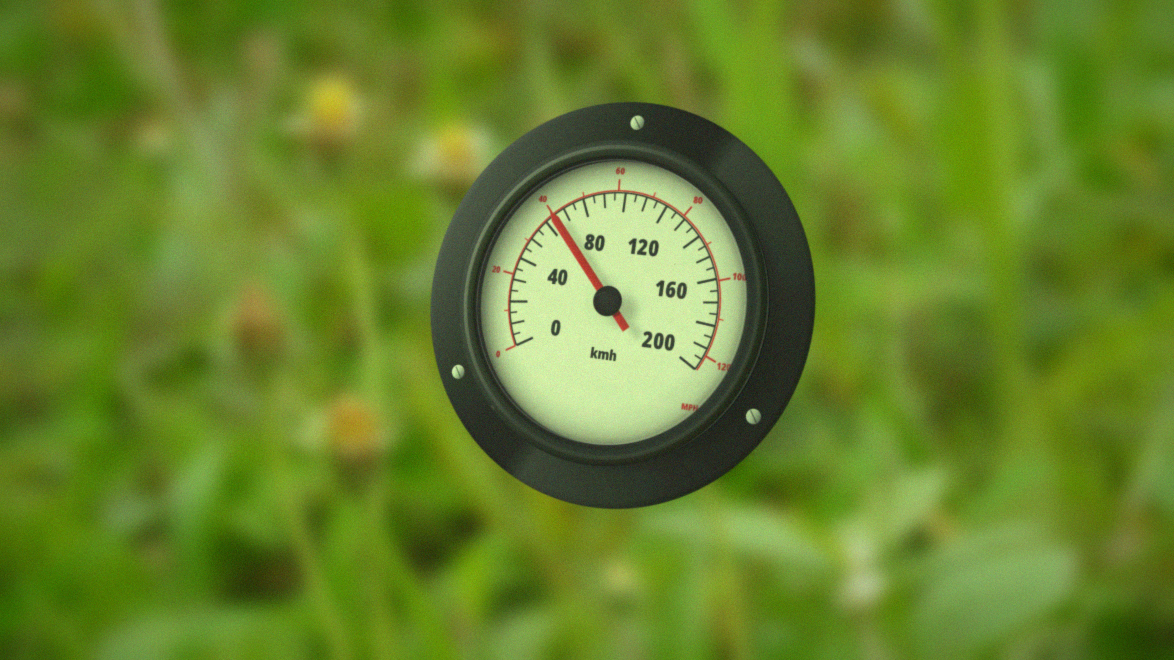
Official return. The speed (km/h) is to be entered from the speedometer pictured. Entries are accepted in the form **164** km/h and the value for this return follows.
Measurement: **65** km/h
